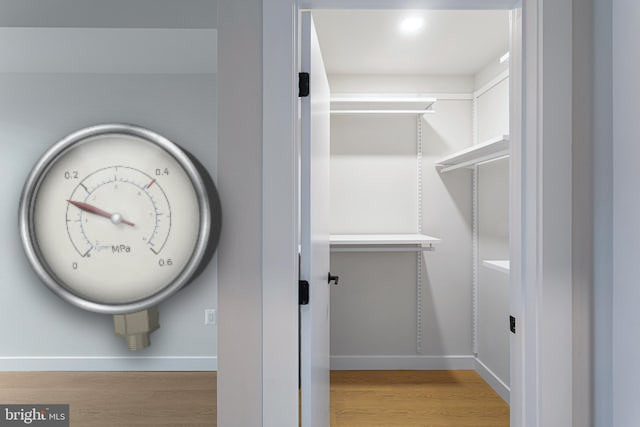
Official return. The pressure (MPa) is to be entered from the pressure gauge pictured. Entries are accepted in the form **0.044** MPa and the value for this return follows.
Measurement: **0.15** MPa
